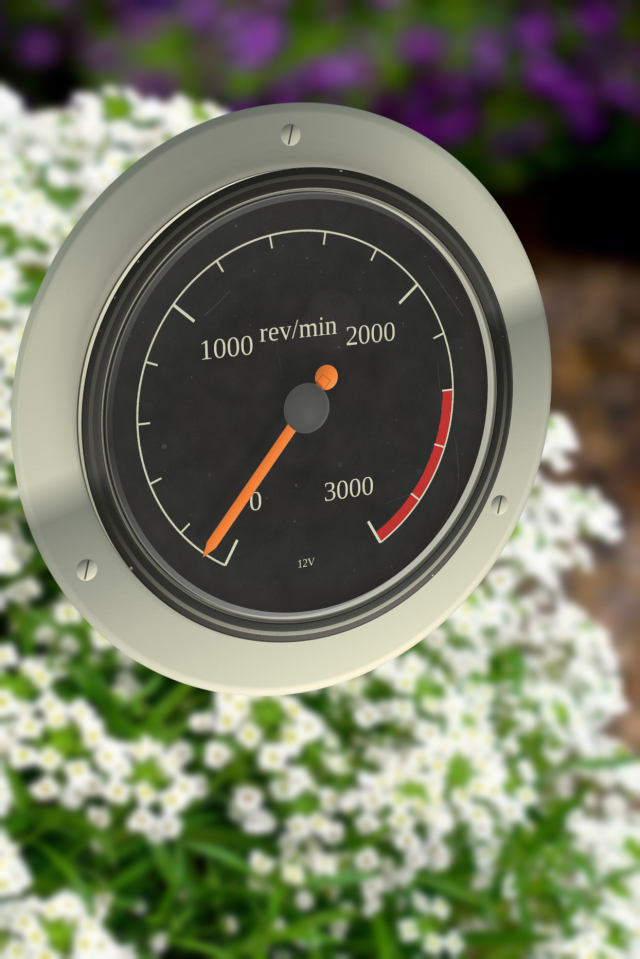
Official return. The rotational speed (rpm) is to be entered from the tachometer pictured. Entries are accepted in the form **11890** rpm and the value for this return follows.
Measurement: **100** rpm
